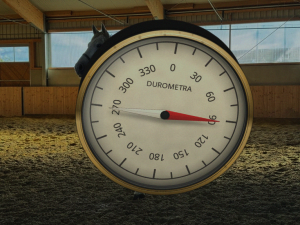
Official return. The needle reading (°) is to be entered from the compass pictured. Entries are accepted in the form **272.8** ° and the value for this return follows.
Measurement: **90** °
